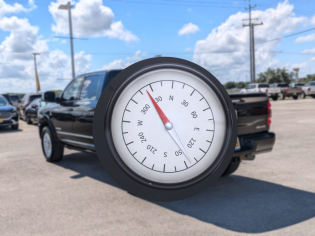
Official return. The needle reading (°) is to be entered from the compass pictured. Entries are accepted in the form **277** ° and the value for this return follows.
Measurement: **322.5** °
